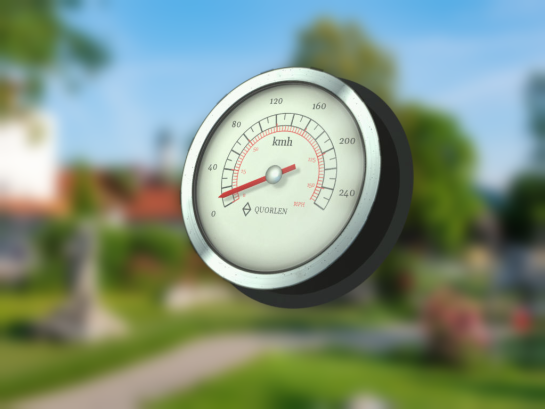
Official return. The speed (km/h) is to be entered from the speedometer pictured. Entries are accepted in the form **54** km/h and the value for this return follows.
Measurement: **10** km/h
